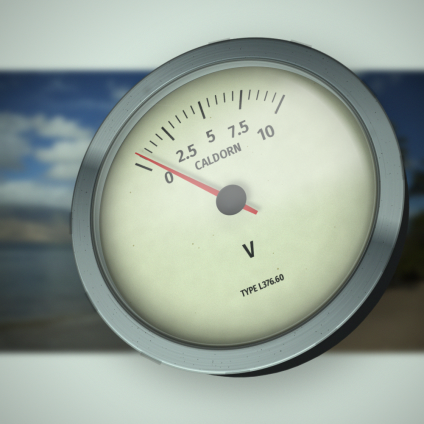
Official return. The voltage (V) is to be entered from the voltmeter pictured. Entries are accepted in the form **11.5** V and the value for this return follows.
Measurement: **0.5** V
